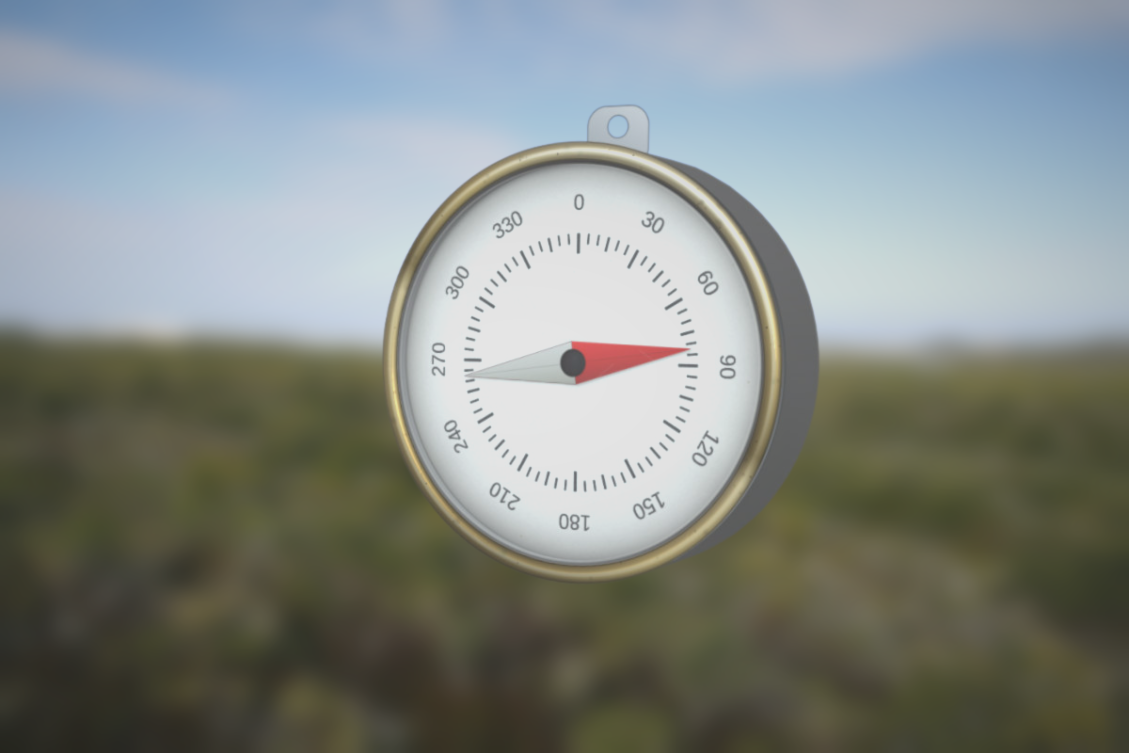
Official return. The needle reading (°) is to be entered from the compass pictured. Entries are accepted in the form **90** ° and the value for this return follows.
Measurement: **82.5** °
